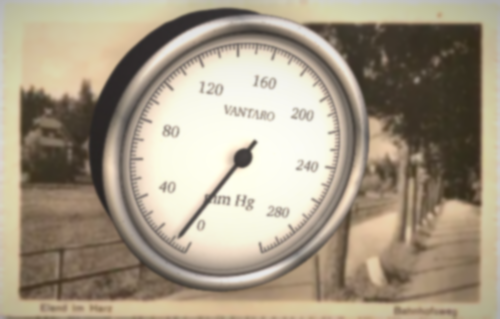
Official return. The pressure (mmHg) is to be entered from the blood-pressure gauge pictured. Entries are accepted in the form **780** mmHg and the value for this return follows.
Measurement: **10** mmHg
